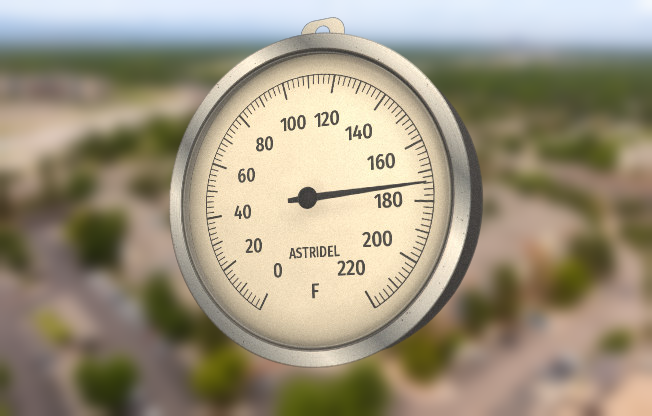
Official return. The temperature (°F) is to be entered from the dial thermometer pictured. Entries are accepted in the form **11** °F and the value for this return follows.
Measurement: **174** °F
